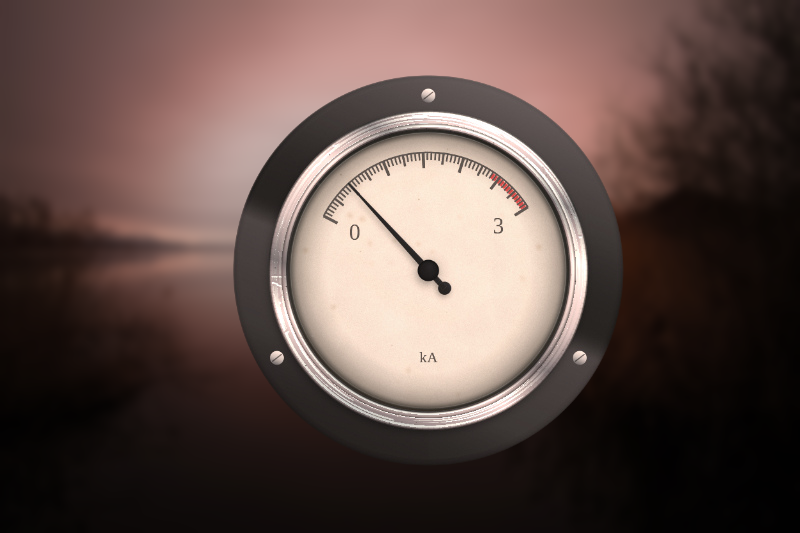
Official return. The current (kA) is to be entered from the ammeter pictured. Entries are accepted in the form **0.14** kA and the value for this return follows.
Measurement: **0.5** kA
